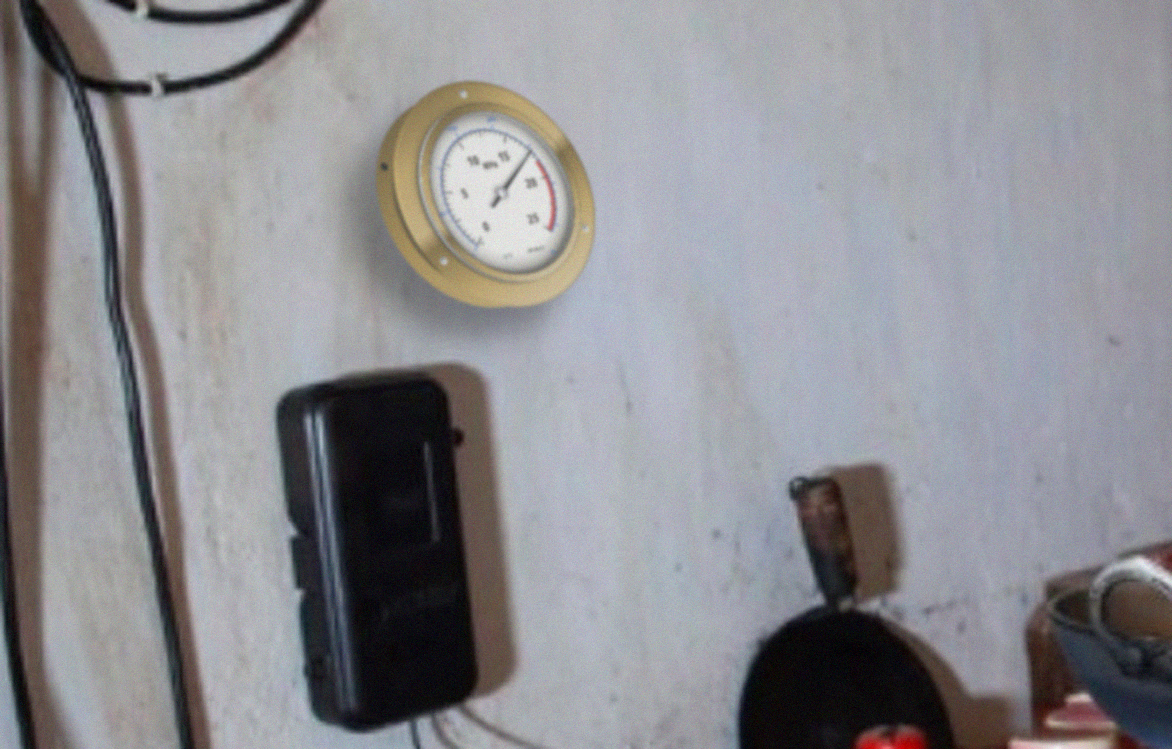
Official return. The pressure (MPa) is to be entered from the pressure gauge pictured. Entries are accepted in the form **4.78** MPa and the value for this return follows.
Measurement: **17.5** MPa
